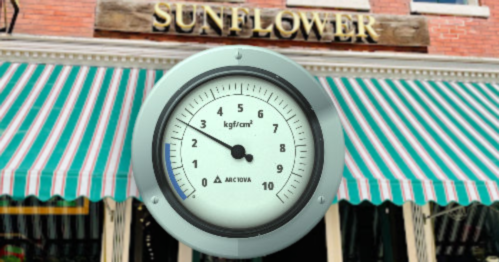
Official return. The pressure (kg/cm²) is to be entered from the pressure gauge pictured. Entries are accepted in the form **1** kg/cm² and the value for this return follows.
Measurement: **2.6** kg/cm²
